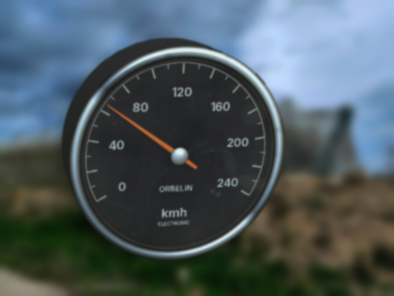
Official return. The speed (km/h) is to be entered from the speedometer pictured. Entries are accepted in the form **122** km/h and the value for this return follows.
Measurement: **65** km/h
